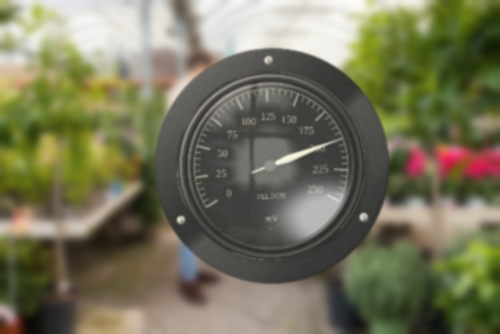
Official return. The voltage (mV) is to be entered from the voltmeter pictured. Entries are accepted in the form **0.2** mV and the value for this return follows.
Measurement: **200** mV
